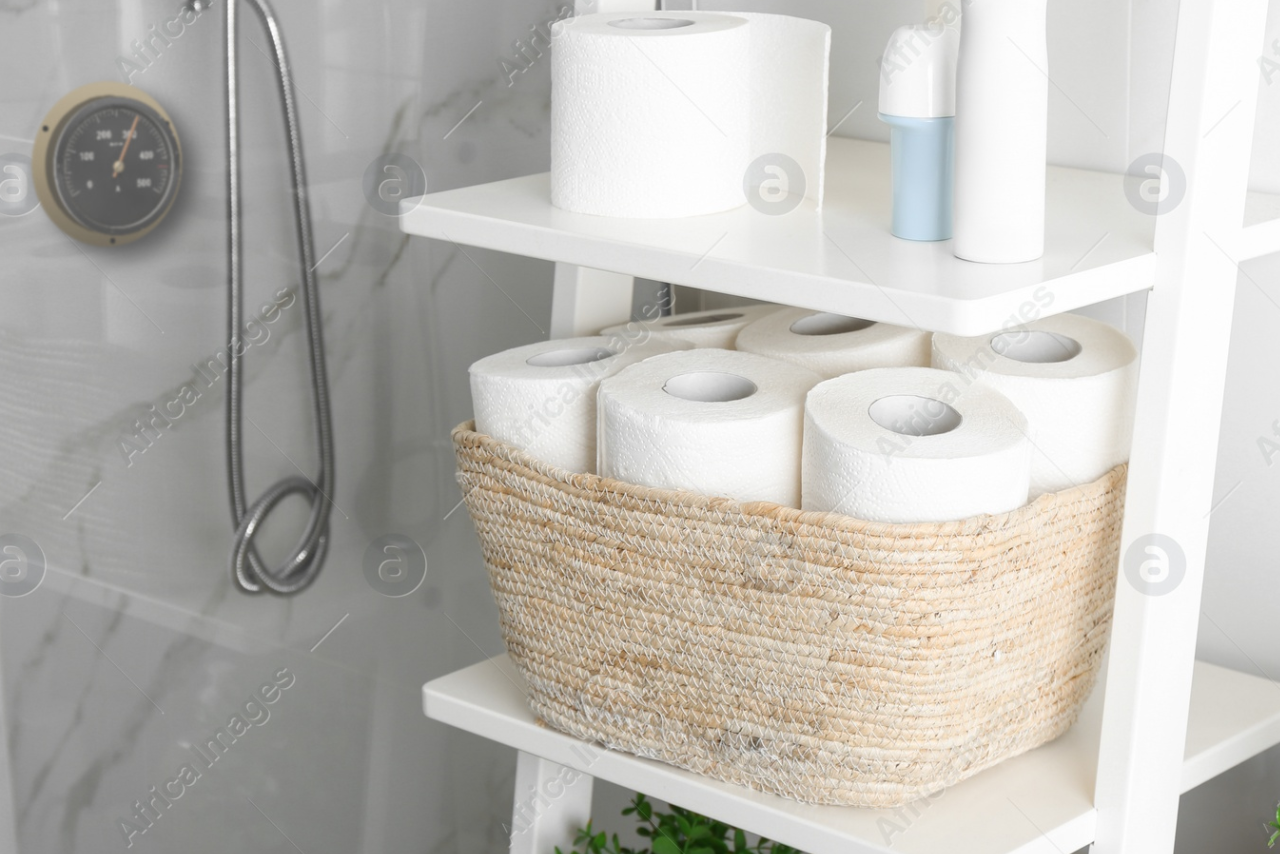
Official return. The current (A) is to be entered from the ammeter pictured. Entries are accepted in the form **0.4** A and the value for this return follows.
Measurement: **300** A
